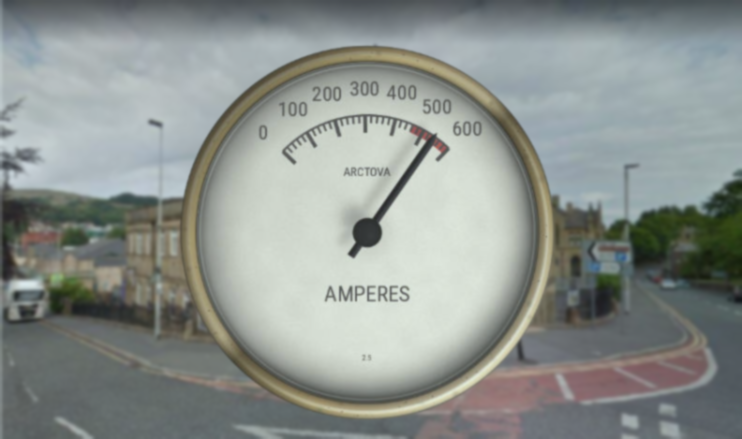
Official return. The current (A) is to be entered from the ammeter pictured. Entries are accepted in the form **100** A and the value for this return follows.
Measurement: **540** A
